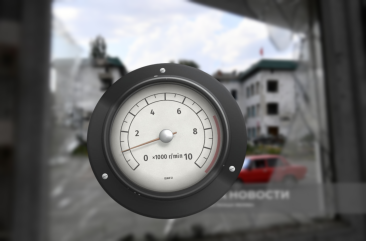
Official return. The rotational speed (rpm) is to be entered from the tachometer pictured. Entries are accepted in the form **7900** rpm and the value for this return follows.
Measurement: **1000** rpm
